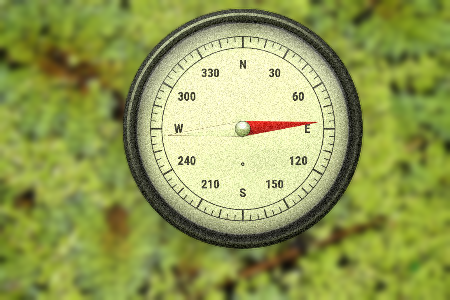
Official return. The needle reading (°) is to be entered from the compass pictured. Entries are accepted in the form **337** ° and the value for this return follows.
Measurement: **85** °
